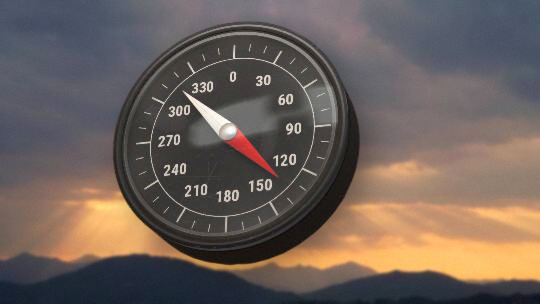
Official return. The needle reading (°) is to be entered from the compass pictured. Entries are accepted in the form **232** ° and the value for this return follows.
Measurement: **135** °
